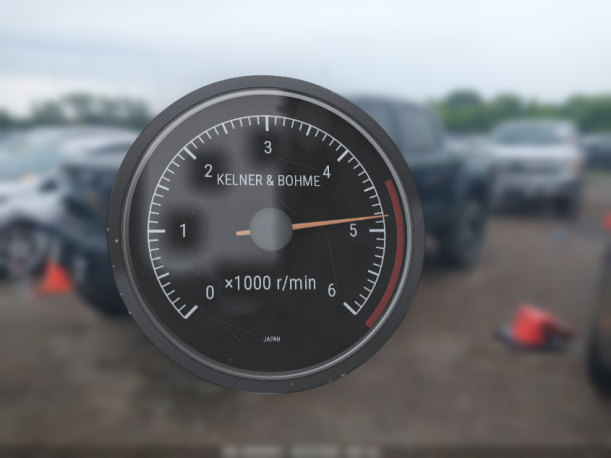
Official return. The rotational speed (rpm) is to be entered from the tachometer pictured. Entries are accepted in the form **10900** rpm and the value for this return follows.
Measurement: **4850** rpm
